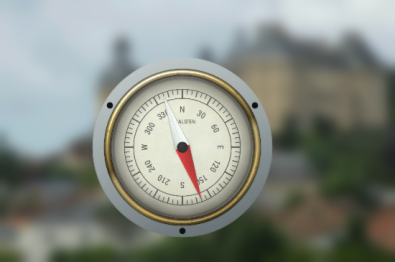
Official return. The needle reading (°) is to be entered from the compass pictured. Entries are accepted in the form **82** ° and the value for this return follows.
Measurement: **160** °
